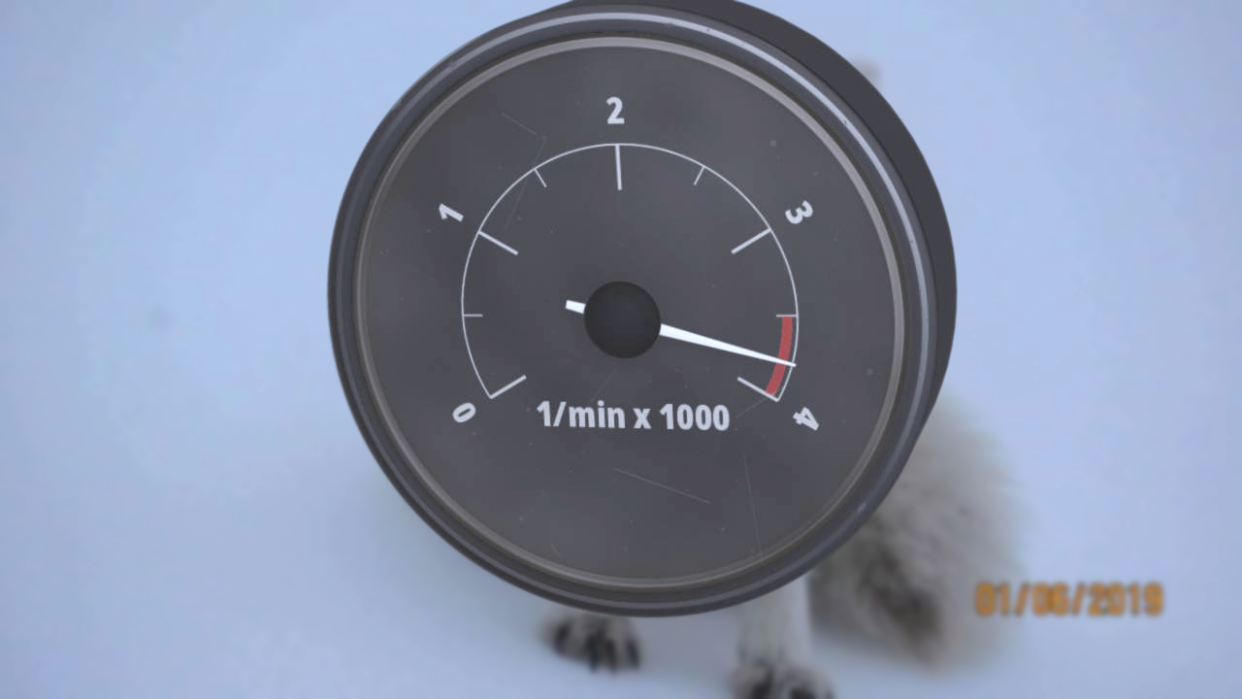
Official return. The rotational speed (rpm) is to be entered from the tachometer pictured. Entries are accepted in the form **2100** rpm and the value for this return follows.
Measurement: **3750** rpm
